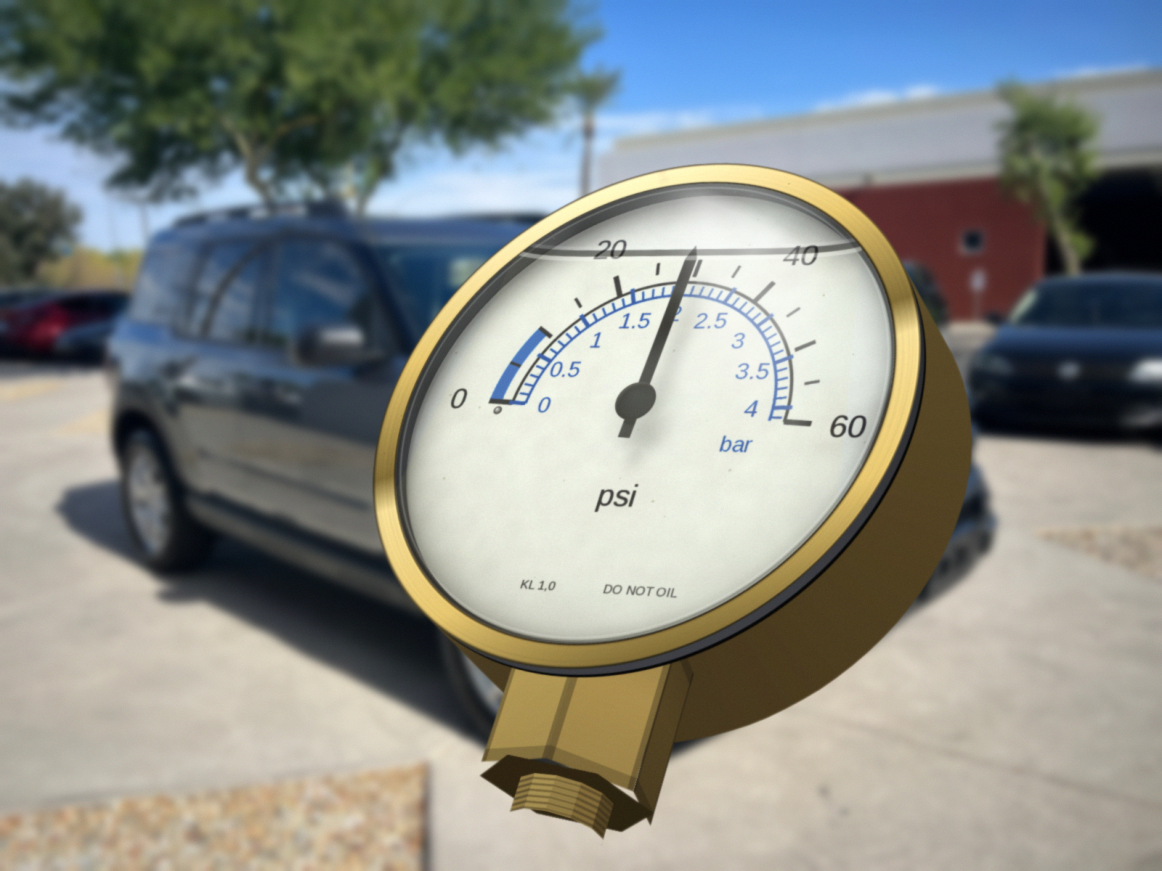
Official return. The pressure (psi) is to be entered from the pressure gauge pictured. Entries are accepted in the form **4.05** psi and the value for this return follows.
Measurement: **30** psi
